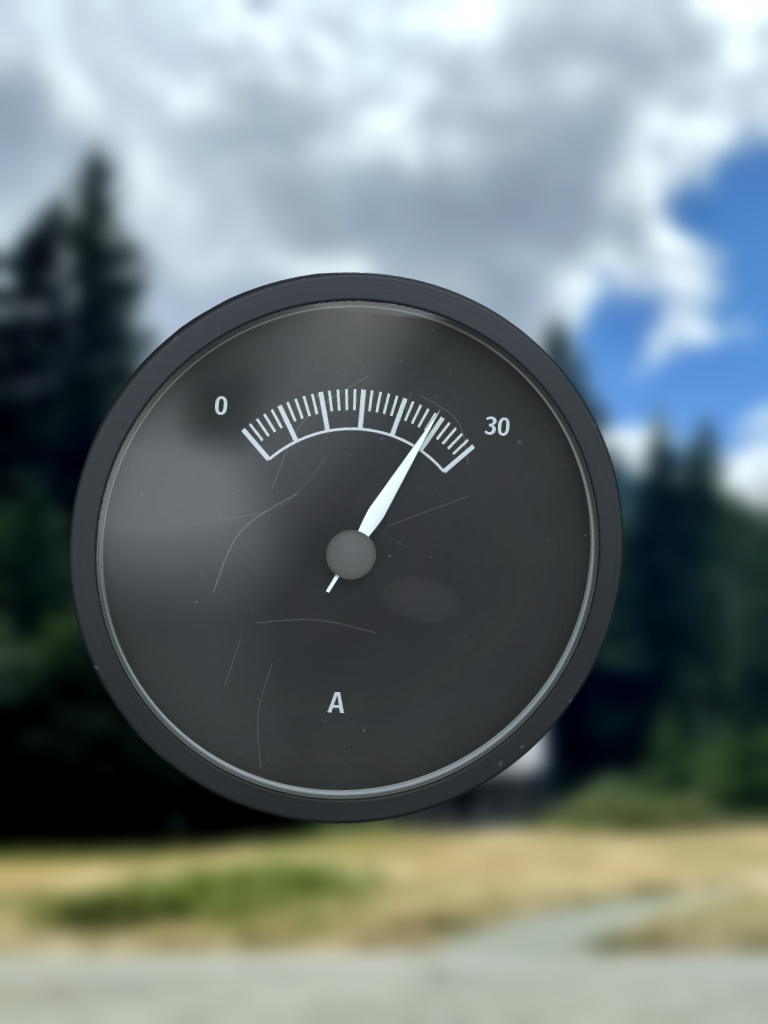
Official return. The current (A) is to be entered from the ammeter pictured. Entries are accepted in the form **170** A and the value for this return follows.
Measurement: **24** A
